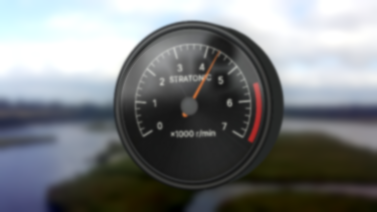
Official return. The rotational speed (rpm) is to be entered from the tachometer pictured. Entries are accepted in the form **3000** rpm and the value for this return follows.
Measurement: **4400** rpm
